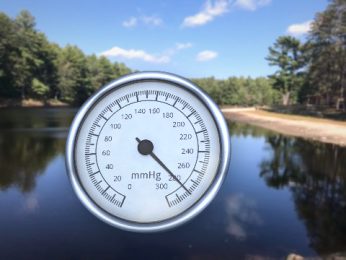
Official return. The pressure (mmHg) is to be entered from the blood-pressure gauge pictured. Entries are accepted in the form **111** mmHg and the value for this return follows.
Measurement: **280** mmHg
